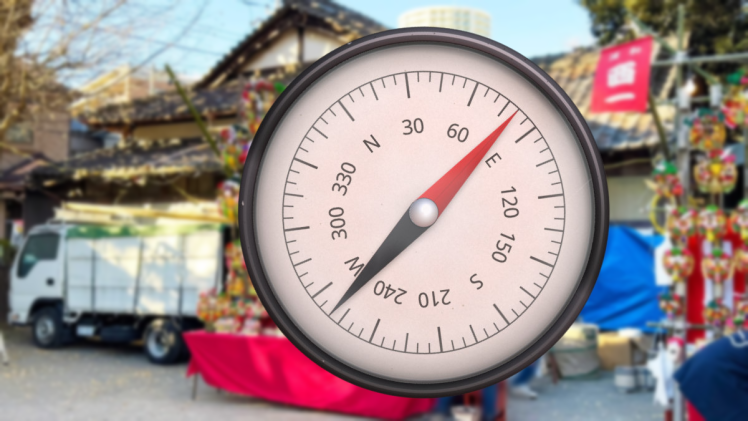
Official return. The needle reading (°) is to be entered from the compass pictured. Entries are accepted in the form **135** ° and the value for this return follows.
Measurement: **80** °
